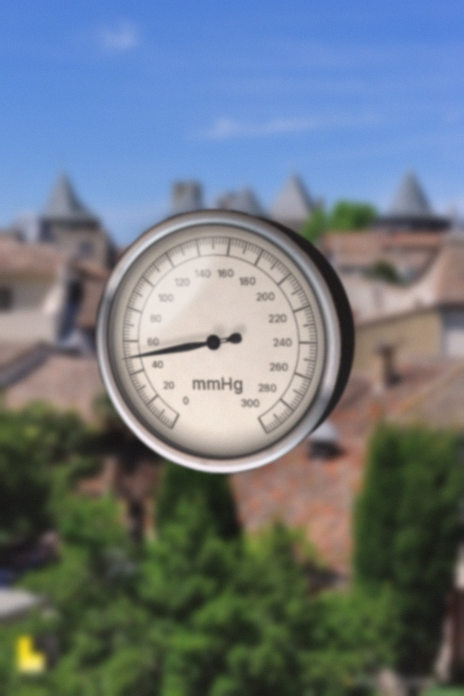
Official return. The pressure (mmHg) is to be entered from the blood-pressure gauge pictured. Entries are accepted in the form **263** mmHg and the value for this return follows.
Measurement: **50** mmHg
